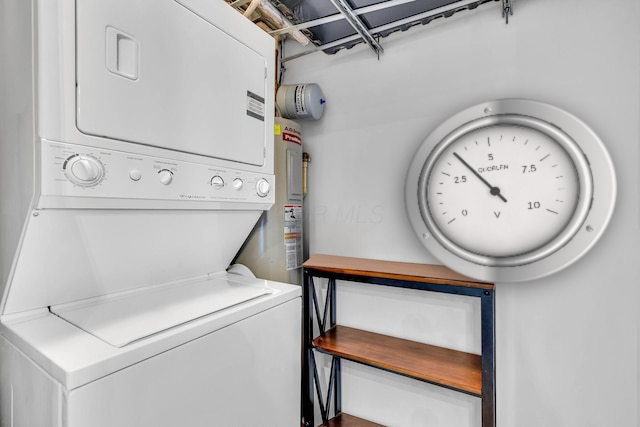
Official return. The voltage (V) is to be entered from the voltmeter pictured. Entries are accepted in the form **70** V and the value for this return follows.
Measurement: **3.5** V
